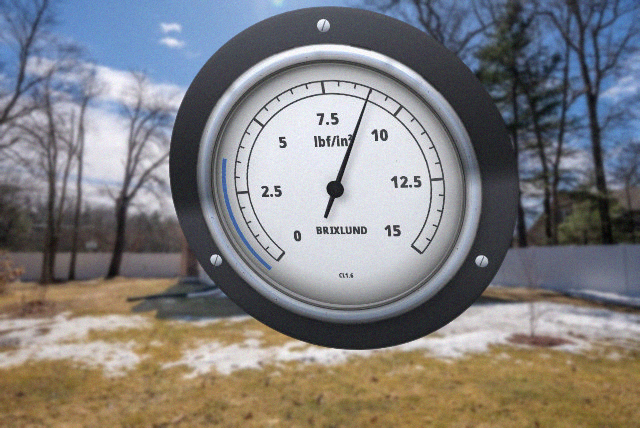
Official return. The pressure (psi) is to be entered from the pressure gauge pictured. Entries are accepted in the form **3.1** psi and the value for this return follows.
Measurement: **9** psi
